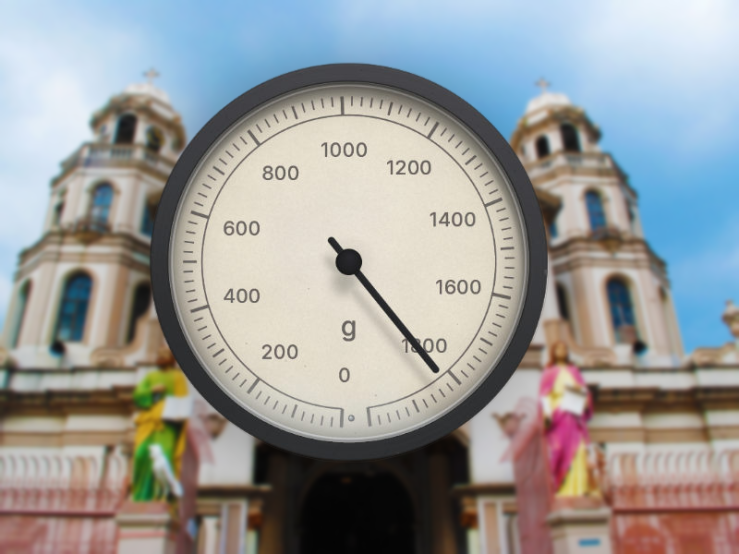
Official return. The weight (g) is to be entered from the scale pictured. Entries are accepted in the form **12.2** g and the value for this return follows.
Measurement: **1820** g
